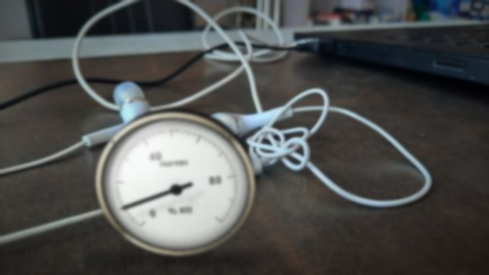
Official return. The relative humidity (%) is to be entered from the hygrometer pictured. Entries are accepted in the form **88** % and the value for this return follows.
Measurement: **10** %
